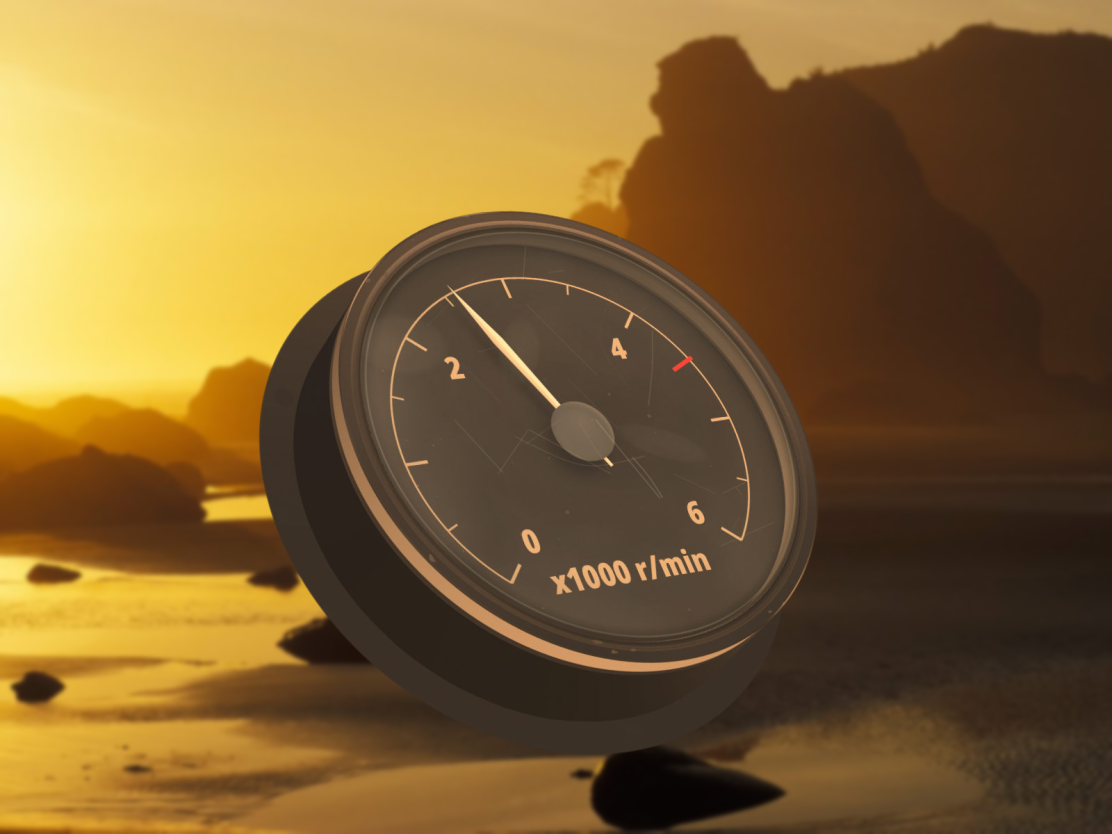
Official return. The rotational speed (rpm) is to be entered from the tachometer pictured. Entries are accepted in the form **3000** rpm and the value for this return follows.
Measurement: **2500** rpm
